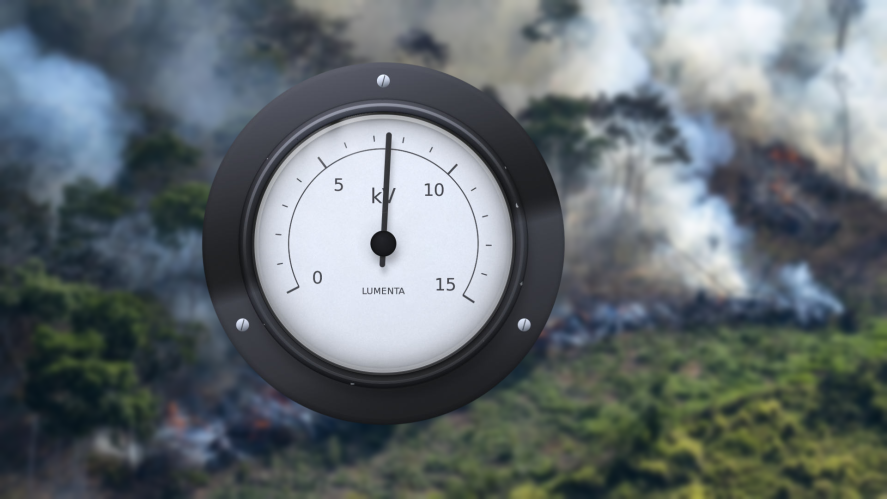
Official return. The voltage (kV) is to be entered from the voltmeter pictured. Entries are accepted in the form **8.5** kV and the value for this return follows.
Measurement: **7.5** kV
